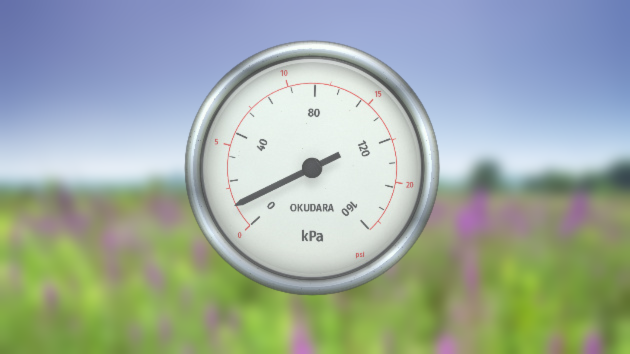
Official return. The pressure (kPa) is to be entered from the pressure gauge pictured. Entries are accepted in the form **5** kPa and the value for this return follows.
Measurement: **10** kPa
